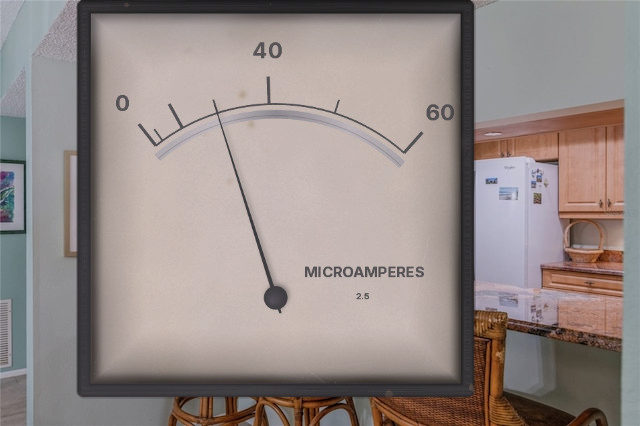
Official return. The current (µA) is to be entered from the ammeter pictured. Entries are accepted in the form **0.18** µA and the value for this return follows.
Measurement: **30** µA
